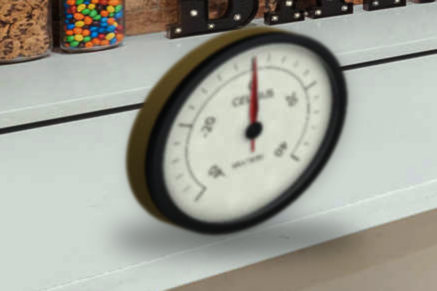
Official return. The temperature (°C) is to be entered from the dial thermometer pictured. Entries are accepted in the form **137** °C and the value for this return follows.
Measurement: **0** °C
